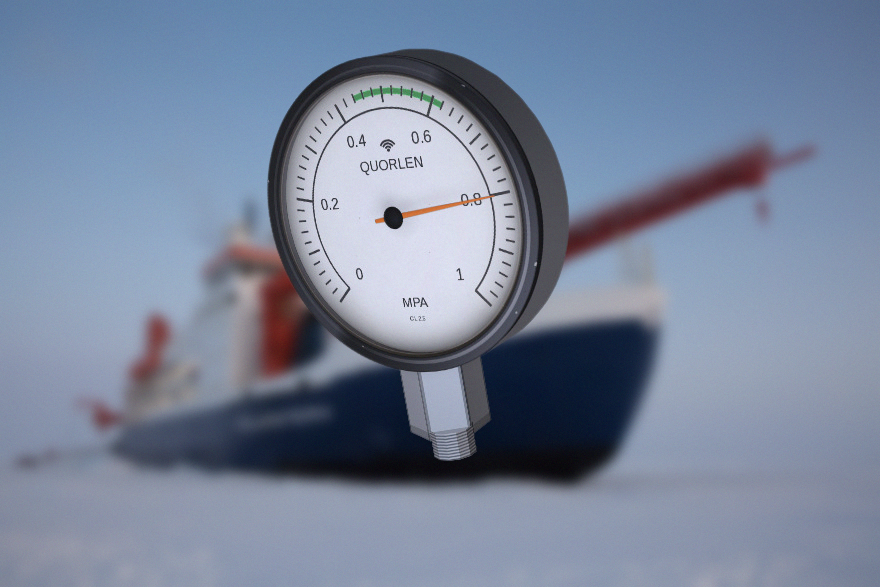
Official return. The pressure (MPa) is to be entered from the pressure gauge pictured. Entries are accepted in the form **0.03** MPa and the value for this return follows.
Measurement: **0.8** MPa
